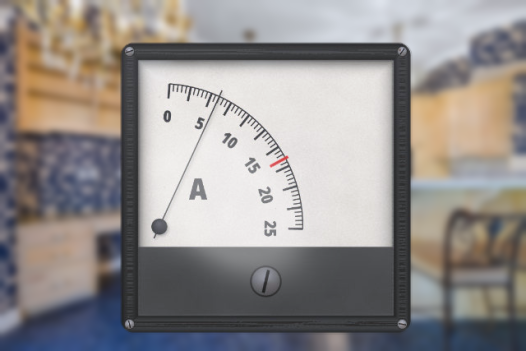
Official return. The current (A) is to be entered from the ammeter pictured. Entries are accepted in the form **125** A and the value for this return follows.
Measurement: **6** A
